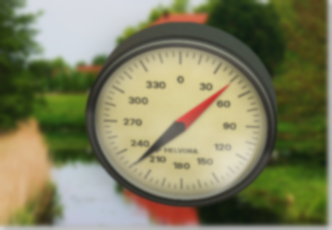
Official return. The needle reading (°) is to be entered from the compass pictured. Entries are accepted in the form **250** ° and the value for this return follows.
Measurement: **45** °
